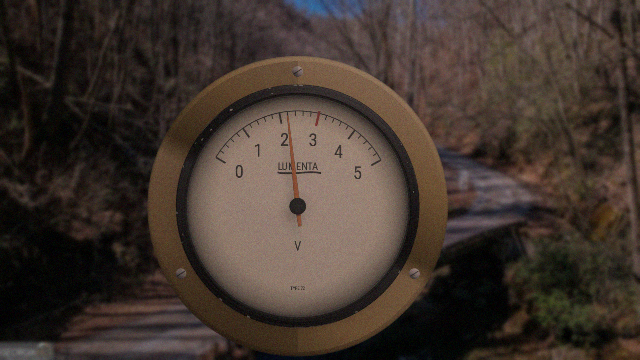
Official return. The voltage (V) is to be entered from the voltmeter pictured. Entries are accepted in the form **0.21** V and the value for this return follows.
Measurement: **2.2** V
